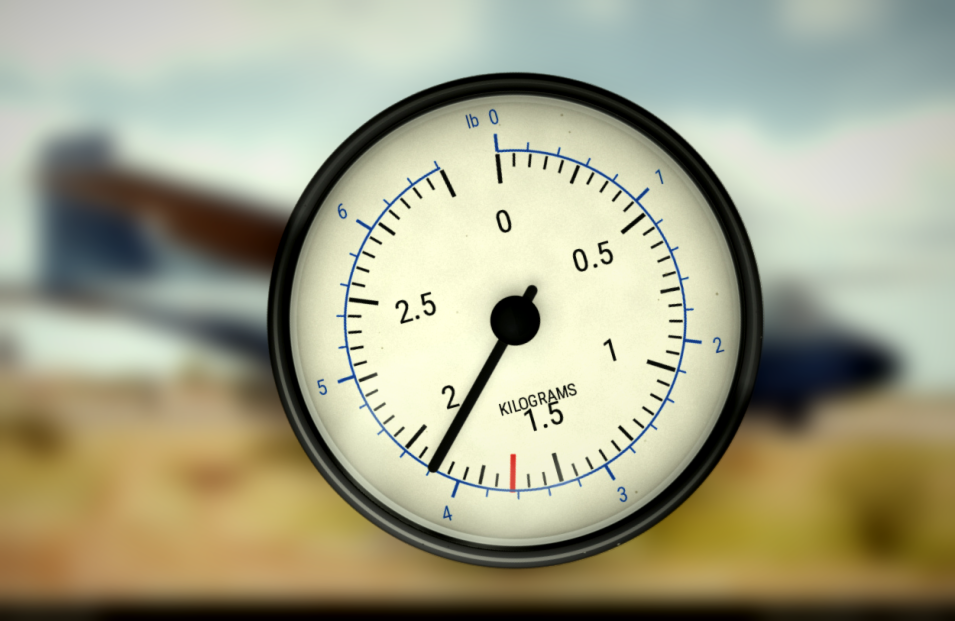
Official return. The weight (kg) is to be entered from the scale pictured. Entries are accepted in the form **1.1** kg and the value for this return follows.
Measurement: **1.9** kg
